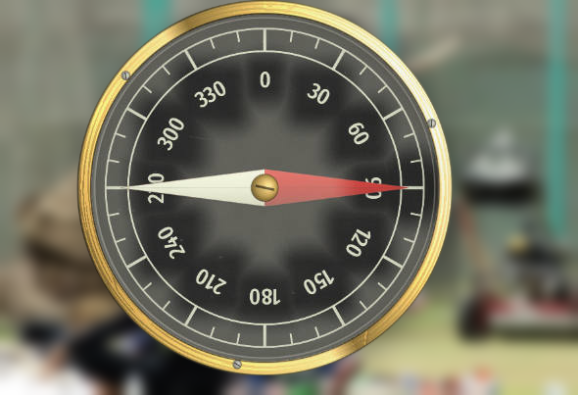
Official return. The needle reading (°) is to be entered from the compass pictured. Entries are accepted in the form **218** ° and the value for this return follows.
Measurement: **90** °
